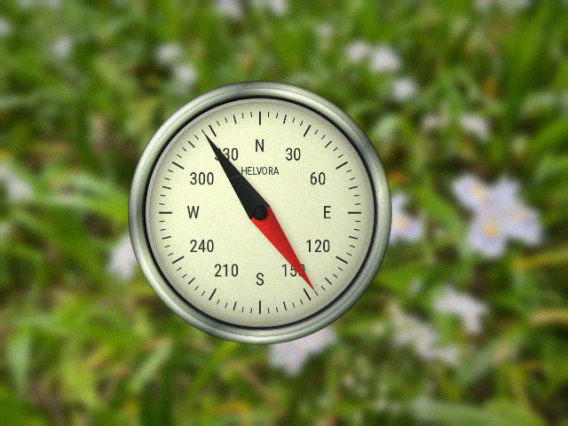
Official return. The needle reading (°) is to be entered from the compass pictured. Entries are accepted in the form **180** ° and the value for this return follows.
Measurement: **145** °
